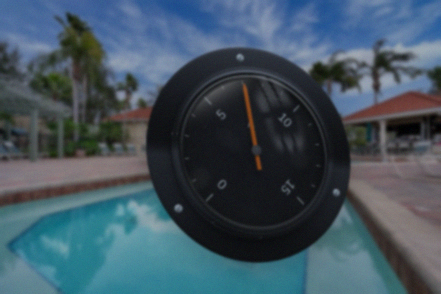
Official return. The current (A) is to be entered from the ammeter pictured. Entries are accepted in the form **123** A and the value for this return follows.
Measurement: **7** A
